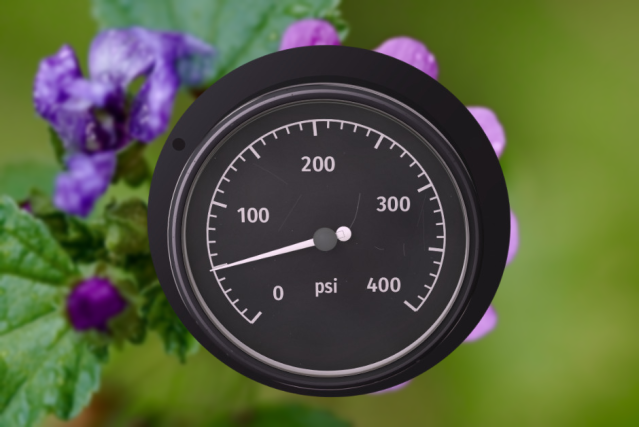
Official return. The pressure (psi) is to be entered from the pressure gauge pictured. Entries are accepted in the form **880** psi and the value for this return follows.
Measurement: **50** psi
